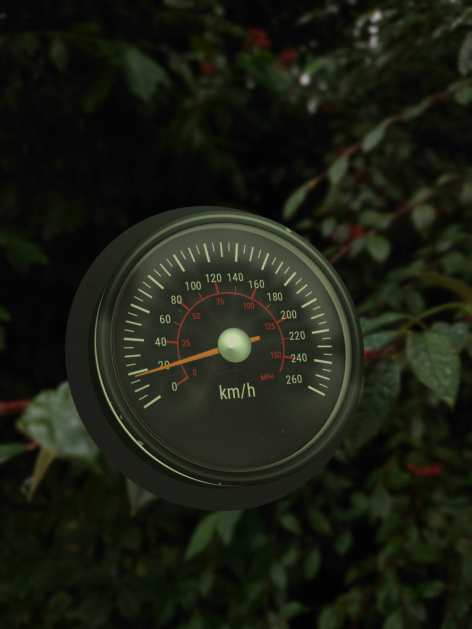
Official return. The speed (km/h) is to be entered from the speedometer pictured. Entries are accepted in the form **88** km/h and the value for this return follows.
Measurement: **17.5** km/h
